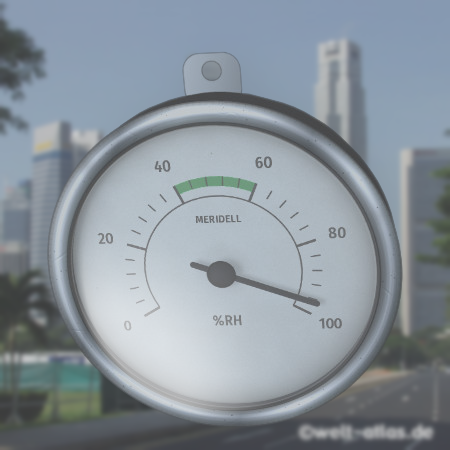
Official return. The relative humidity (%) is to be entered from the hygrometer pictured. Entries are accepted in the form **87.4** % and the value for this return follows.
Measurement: **96** %
